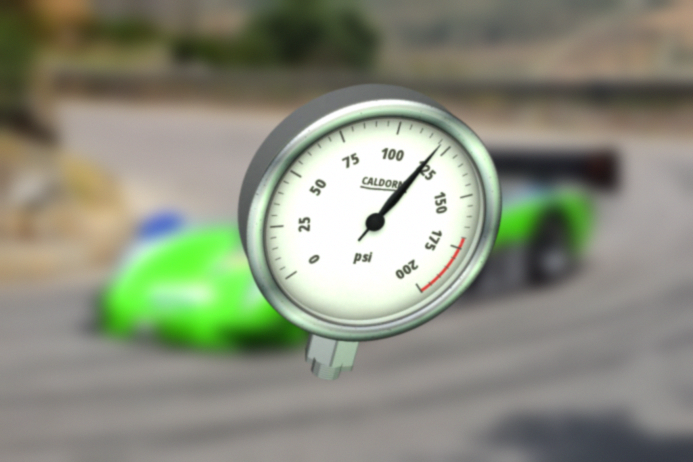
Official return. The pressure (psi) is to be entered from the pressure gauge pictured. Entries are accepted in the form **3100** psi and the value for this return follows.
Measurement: **120** psi
